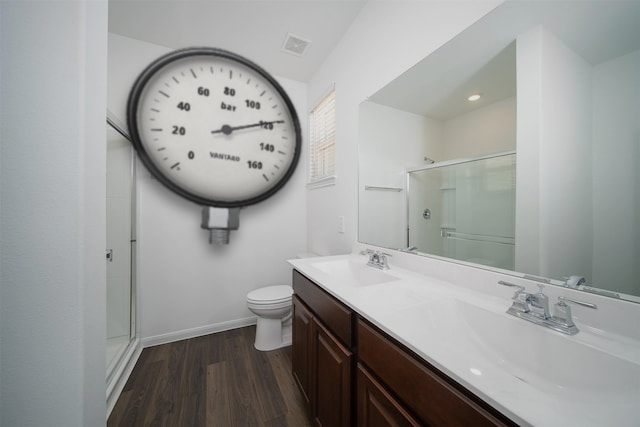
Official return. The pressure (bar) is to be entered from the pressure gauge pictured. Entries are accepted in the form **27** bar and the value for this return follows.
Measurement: **120** bar
